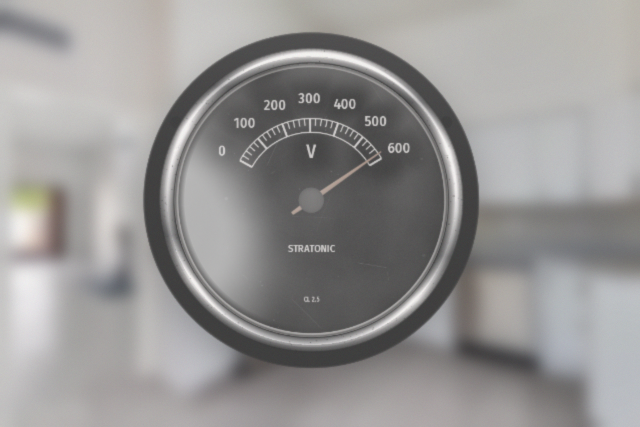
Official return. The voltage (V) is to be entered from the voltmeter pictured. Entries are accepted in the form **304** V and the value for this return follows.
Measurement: **580** V
